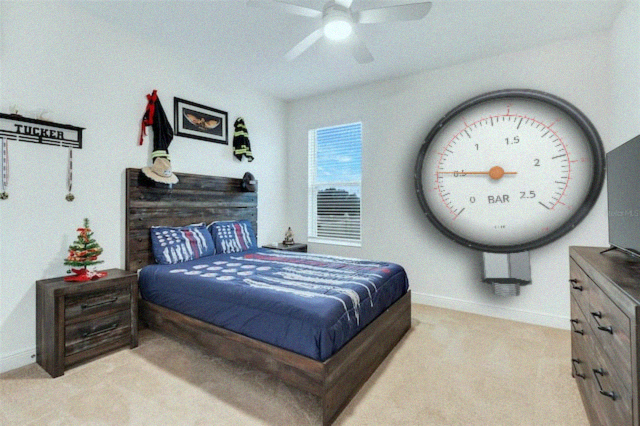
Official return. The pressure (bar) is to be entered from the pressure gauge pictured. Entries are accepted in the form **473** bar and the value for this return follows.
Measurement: **0.5** bar
